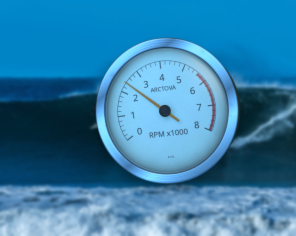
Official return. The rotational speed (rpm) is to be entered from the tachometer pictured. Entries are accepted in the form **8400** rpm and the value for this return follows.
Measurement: **2400** rpm
